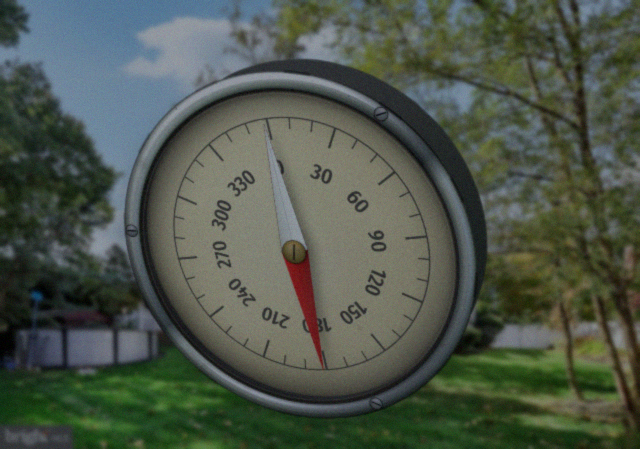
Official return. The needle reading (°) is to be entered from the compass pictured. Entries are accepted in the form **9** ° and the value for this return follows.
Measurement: **180** °
